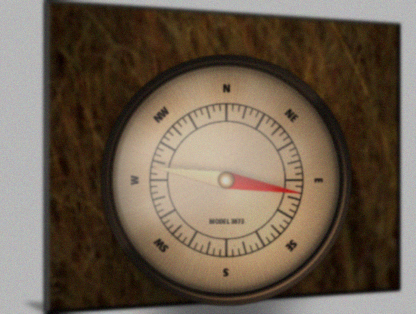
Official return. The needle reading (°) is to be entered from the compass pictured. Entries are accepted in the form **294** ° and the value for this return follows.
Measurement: **100** °
